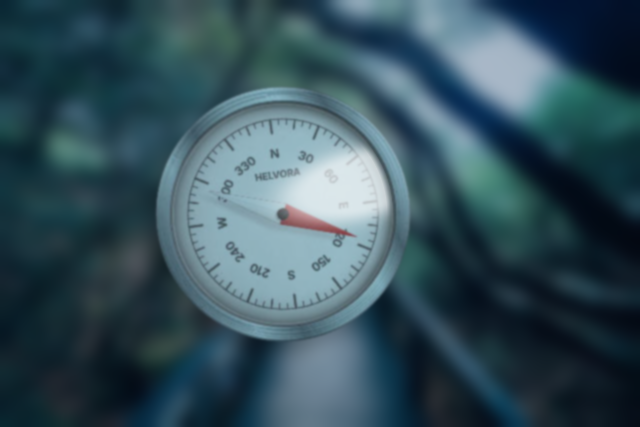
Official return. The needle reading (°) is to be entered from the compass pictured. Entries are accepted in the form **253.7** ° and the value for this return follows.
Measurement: **115** °
